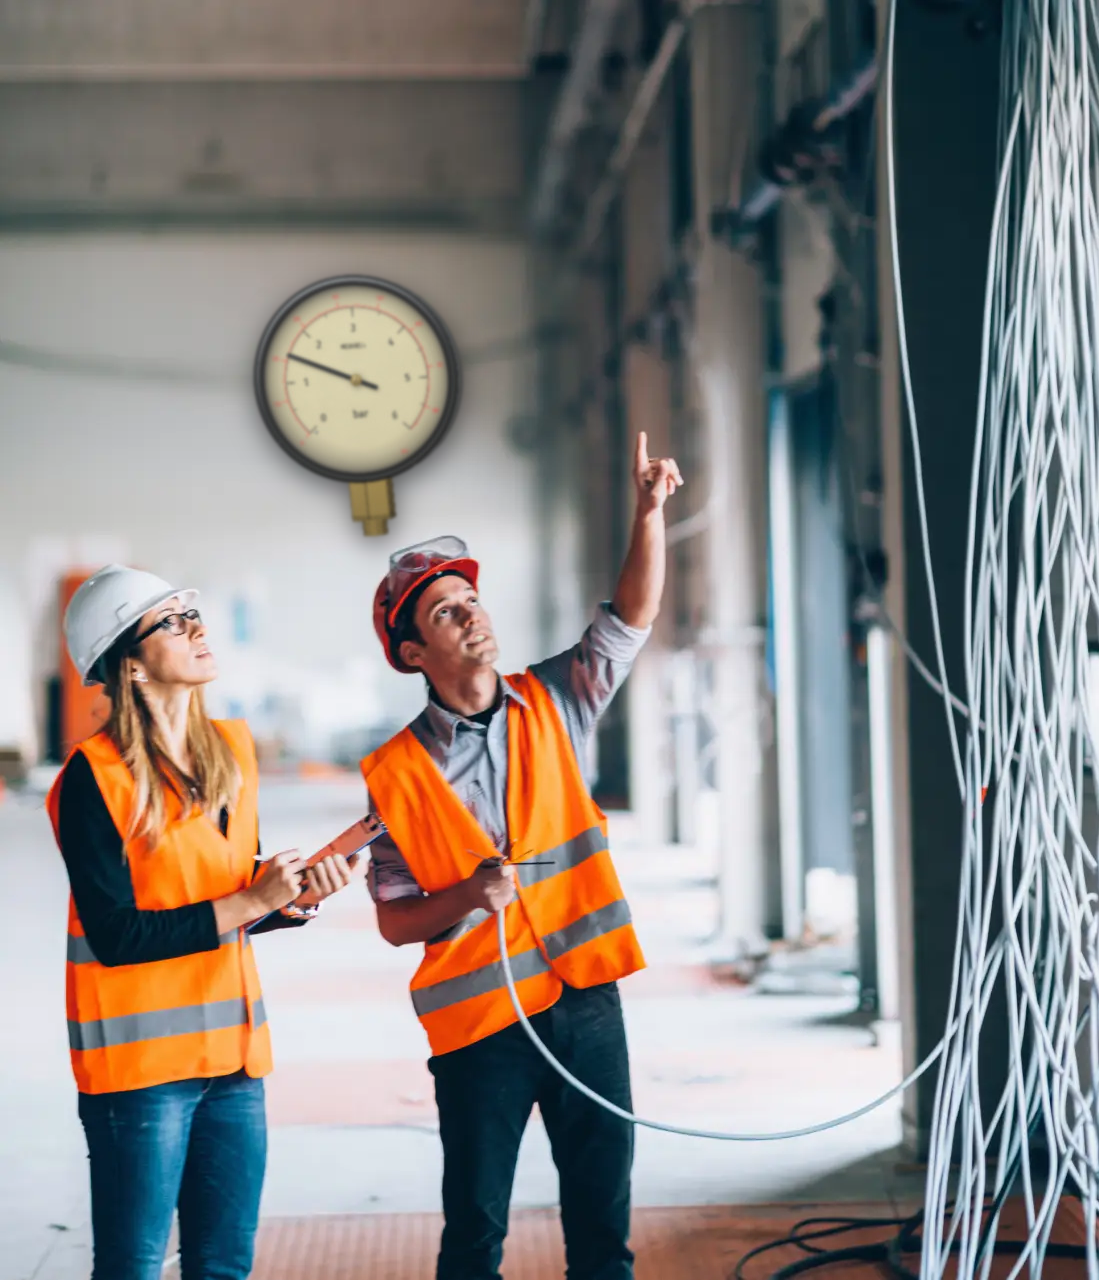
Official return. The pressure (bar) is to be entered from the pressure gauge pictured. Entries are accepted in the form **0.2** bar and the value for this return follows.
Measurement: **1.5** bar
